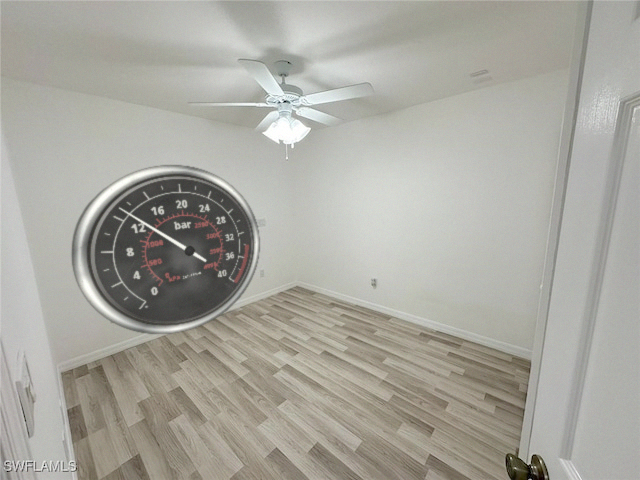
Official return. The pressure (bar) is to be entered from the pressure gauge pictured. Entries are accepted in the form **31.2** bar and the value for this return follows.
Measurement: **13** bar
